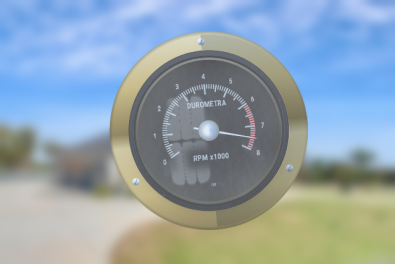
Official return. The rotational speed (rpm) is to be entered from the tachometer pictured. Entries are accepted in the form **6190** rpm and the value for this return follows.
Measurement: **7500** rpm
